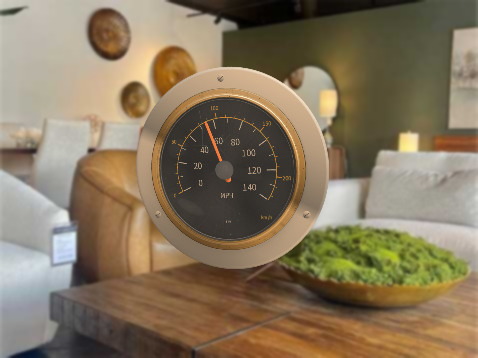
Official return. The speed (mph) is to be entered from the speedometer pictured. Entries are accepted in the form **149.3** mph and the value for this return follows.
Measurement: **55** mph
